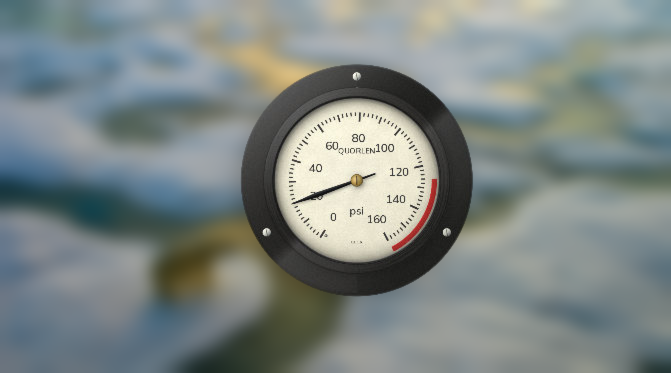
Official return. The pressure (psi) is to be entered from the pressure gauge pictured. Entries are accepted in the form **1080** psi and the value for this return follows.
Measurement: **20** psi
